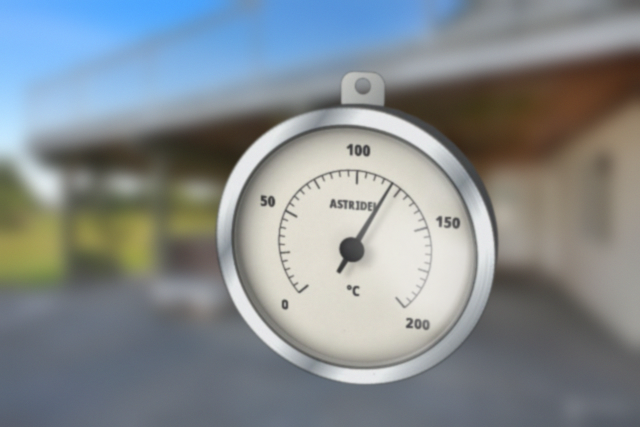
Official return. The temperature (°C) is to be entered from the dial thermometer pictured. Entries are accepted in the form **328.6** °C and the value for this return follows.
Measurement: **120** °C
